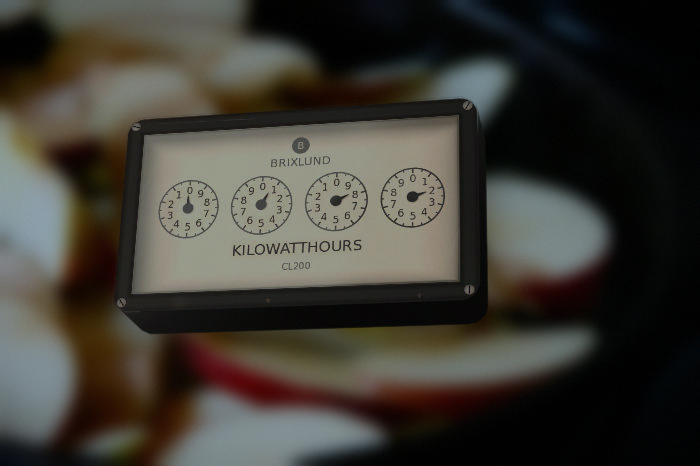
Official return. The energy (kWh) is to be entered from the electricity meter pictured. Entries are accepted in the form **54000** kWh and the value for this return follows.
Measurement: **82** kWh
